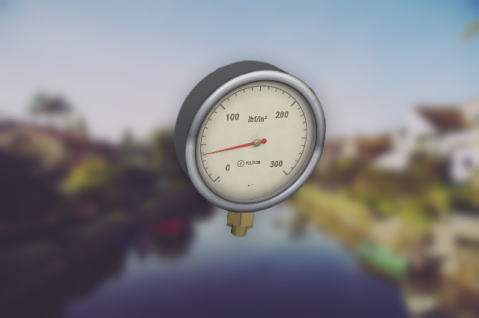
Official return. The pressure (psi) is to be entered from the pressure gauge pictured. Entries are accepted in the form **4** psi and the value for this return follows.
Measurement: **40** psi
